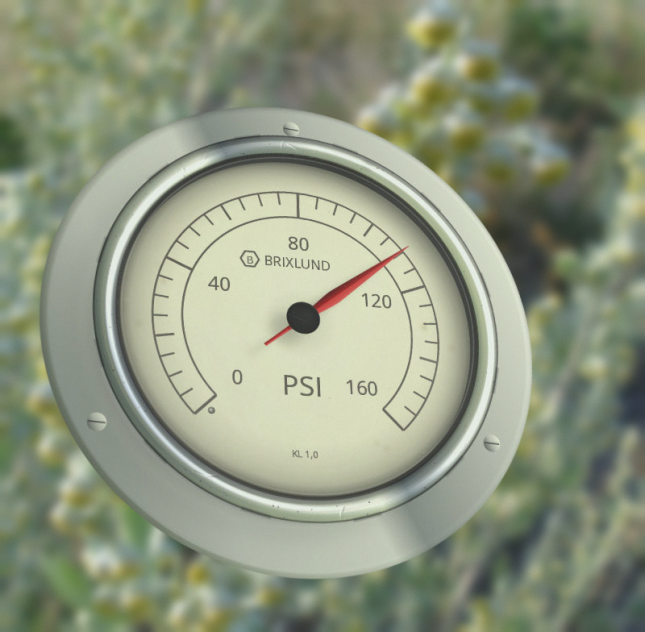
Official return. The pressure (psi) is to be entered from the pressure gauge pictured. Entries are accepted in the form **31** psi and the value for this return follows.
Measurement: **110** psi
